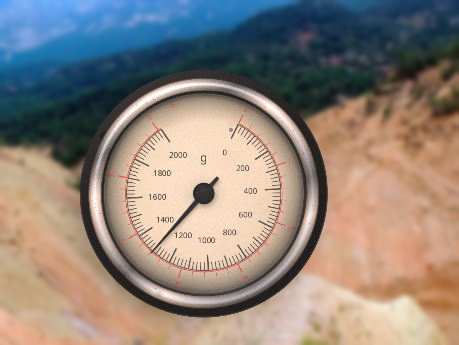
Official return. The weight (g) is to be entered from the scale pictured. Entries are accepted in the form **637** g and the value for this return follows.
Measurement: **1300** g
